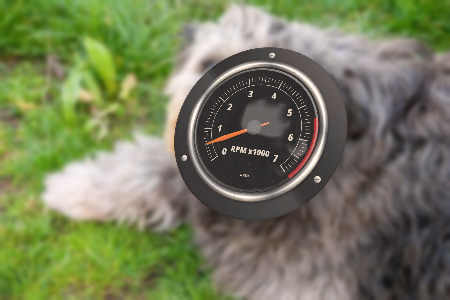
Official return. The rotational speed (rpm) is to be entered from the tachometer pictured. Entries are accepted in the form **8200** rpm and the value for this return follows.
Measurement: **500** rpm
